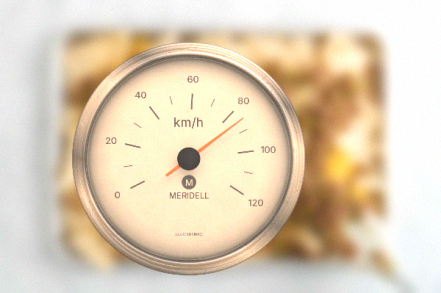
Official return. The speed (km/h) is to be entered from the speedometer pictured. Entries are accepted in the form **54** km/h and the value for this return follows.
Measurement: **85** km/h
